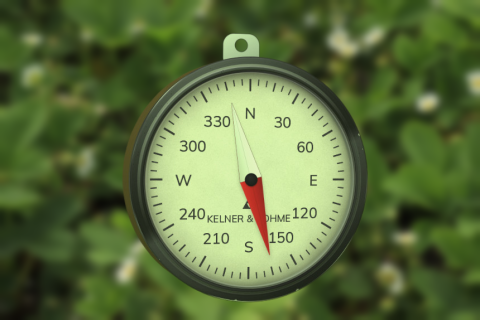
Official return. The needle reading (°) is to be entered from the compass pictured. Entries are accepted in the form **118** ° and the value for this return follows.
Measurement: **165** °
